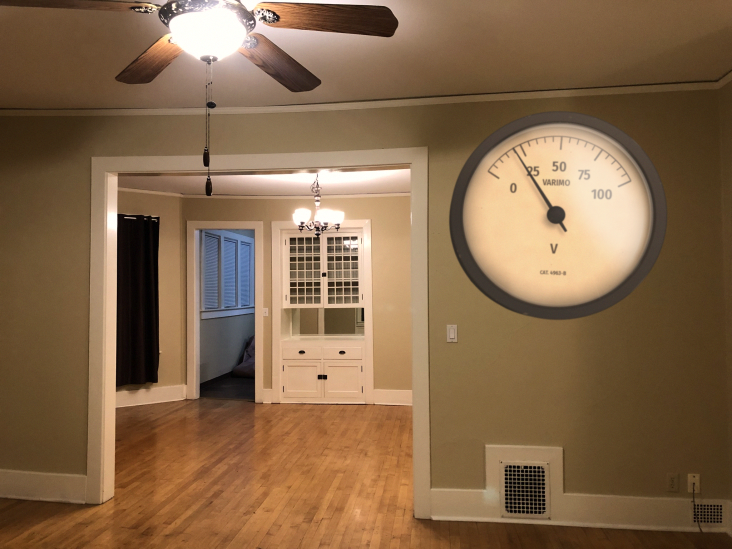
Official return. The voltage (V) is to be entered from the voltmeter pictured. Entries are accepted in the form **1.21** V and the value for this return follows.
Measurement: **20** V
